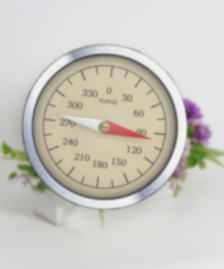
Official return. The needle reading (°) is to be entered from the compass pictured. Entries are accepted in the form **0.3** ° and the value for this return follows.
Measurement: **97.5** °
